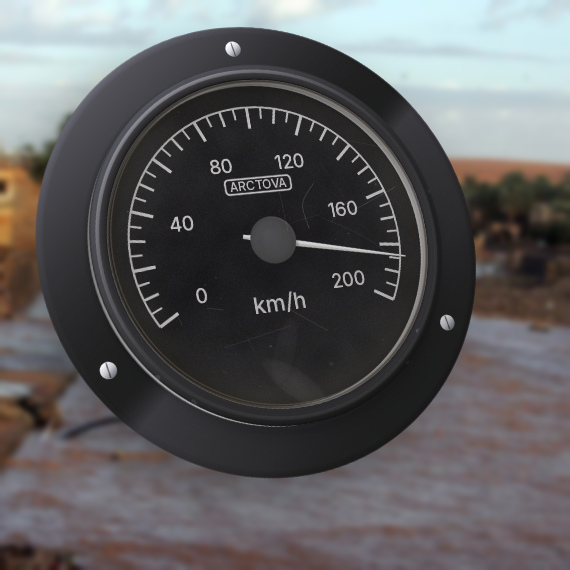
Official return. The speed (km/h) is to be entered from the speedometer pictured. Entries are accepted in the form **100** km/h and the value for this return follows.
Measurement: **185** km/h
